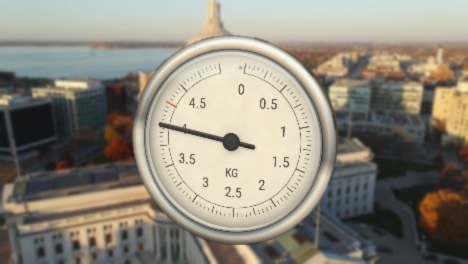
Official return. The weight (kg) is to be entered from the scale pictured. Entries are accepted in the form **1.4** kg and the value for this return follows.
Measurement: **4** kg
